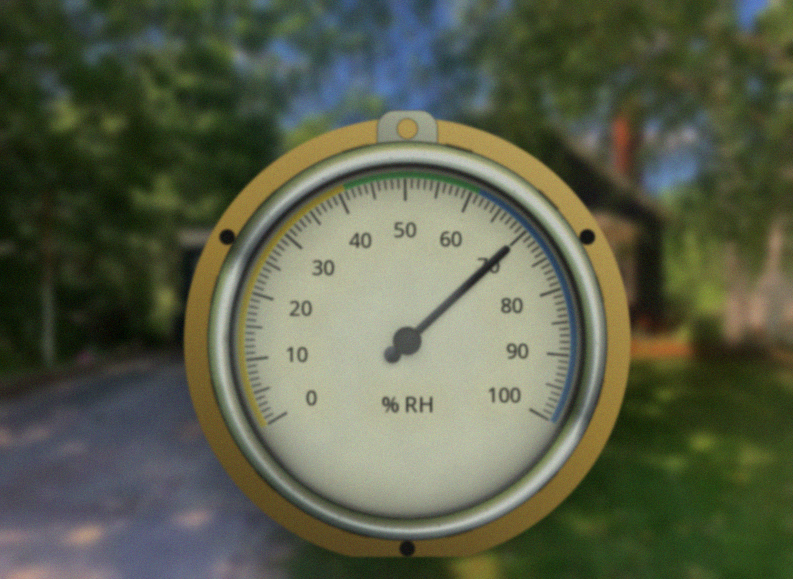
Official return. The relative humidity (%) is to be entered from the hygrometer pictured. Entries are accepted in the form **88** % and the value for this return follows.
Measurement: **70** %
